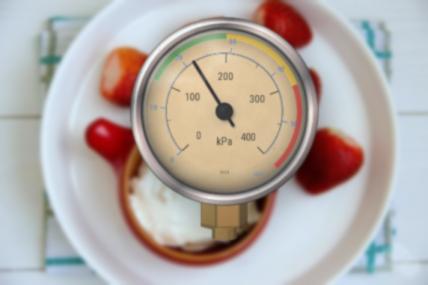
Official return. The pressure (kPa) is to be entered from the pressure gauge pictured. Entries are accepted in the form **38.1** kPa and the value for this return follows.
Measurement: **150** kPa
